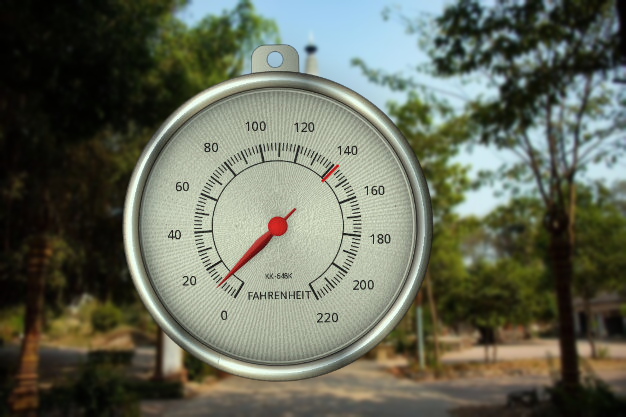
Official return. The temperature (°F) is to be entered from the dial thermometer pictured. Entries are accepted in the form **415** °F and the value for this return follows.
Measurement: **10** °F
